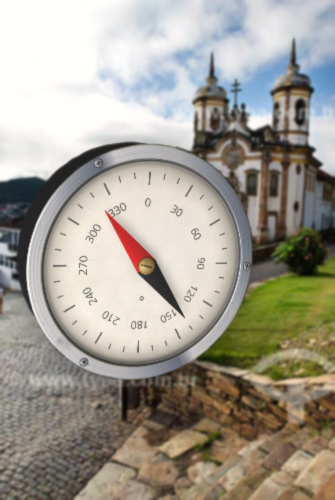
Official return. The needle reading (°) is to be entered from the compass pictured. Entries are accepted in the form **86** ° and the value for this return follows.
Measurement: **320** °
